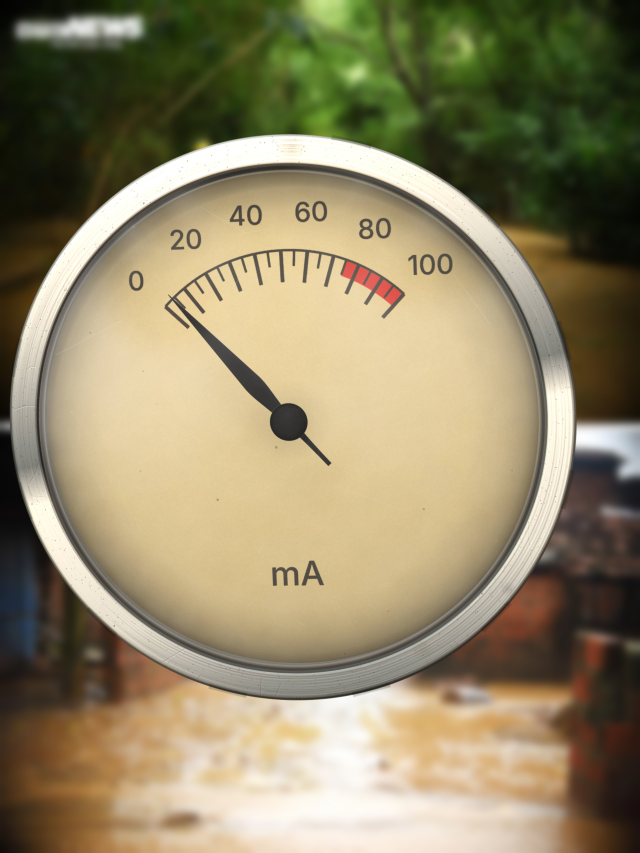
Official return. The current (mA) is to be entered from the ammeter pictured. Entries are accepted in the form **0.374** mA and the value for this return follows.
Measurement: **5** mA
